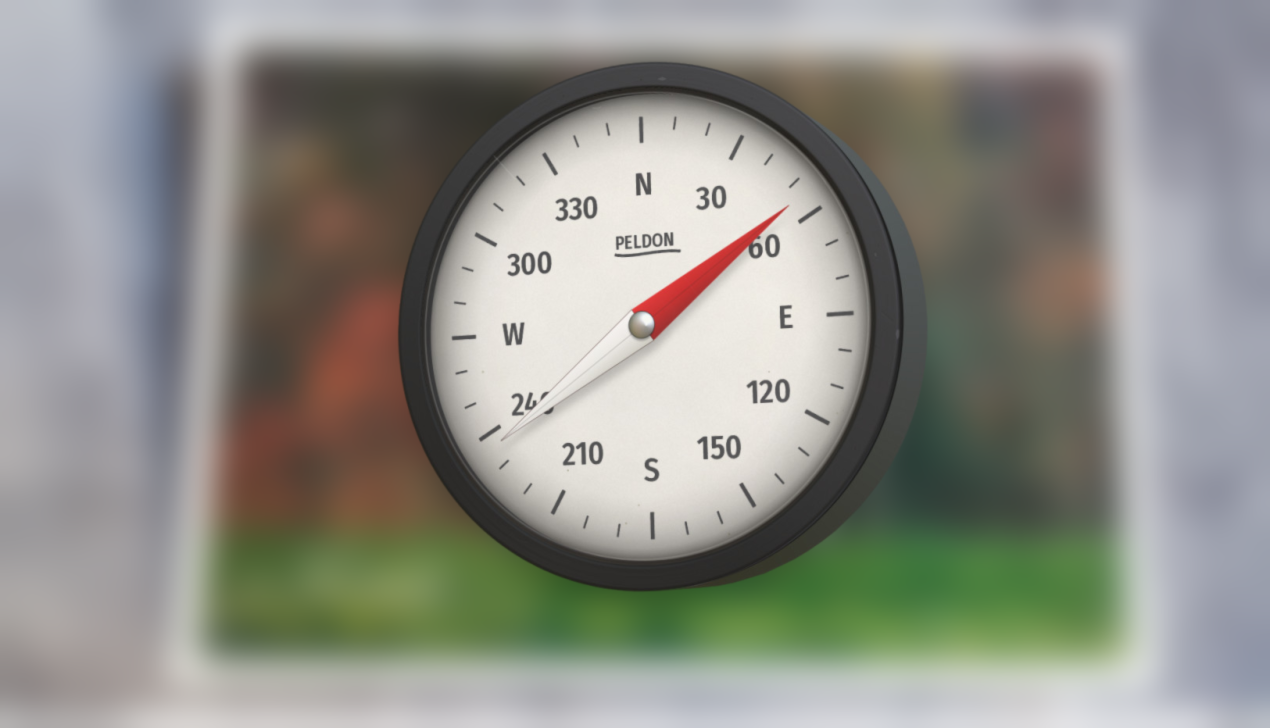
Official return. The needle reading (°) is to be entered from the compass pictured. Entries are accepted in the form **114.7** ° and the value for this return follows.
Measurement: **55** °
